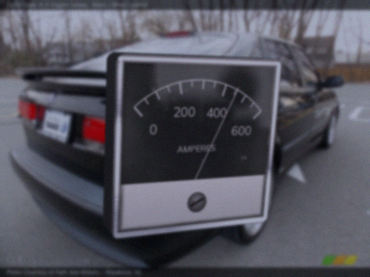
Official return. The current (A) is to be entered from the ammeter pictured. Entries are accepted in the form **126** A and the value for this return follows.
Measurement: **450** A
